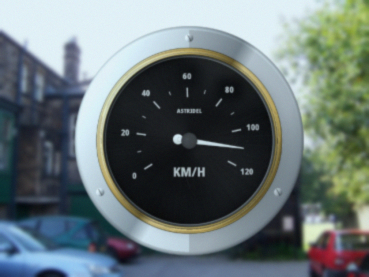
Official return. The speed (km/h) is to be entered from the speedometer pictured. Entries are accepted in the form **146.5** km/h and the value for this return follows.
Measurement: **110** km/h
